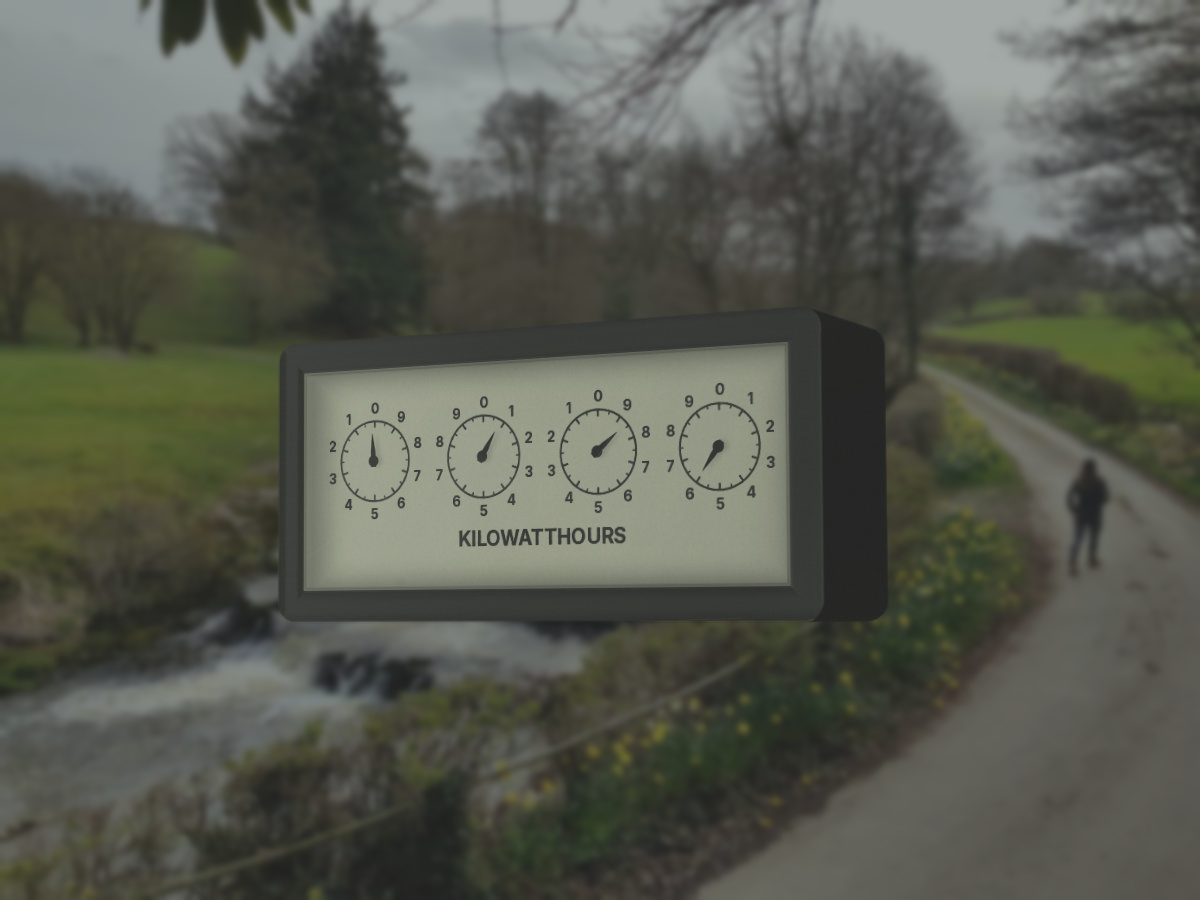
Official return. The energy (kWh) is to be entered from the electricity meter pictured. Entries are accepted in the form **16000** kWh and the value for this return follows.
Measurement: **86** kWh
